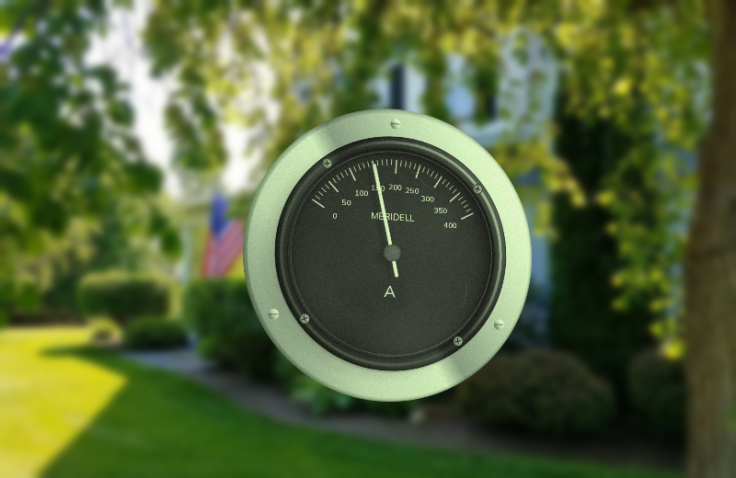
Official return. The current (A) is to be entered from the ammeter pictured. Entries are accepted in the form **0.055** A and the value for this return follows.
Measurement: **150** A
